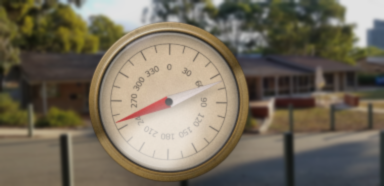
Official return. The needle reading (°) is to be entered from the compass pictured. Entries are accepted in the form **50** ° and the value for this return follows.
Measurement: **247.5** °
